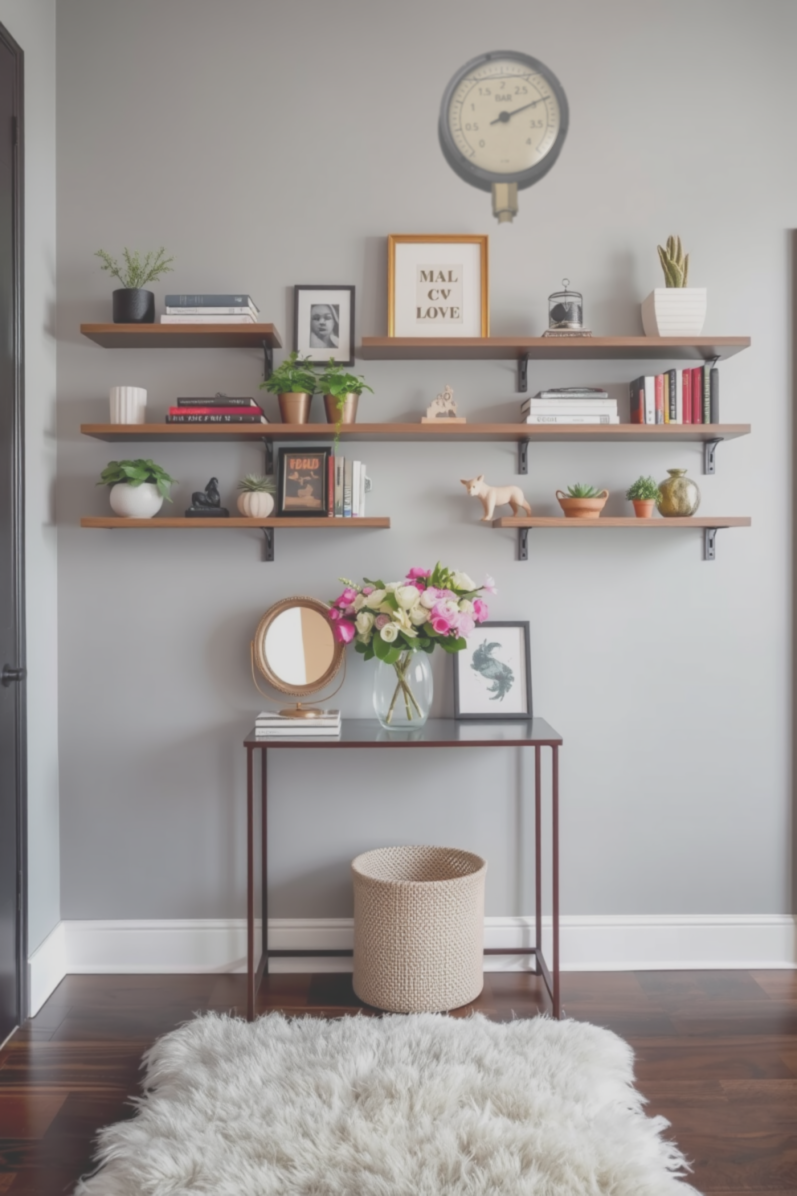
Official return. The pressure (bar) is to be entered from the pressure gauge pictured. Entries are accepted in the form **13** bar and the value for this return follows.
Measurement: **3** bar
